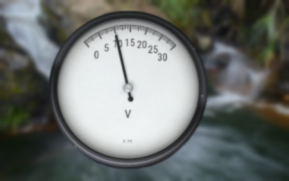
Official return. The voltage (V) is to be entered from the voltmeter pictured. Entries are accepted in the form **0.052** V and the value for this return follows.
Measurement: **10** V
